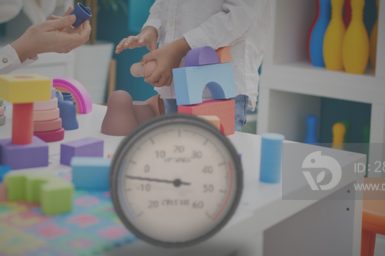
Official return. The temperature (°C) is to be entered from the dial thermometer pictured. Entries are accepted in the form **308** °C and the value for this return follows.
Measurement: **-5** °C
